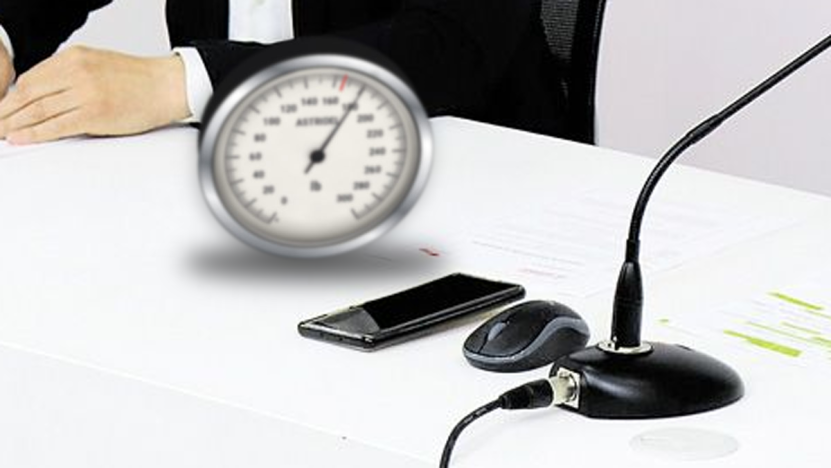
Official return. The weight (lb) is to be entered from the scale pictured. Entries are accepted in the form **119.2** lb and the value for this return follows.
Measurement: **180** lb
